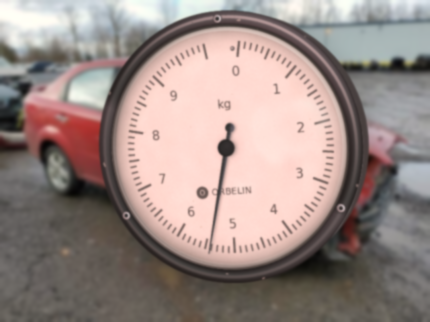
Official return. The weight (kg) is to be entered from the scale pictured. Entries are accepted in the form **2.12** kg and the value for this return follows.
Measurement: **5.4** kg
